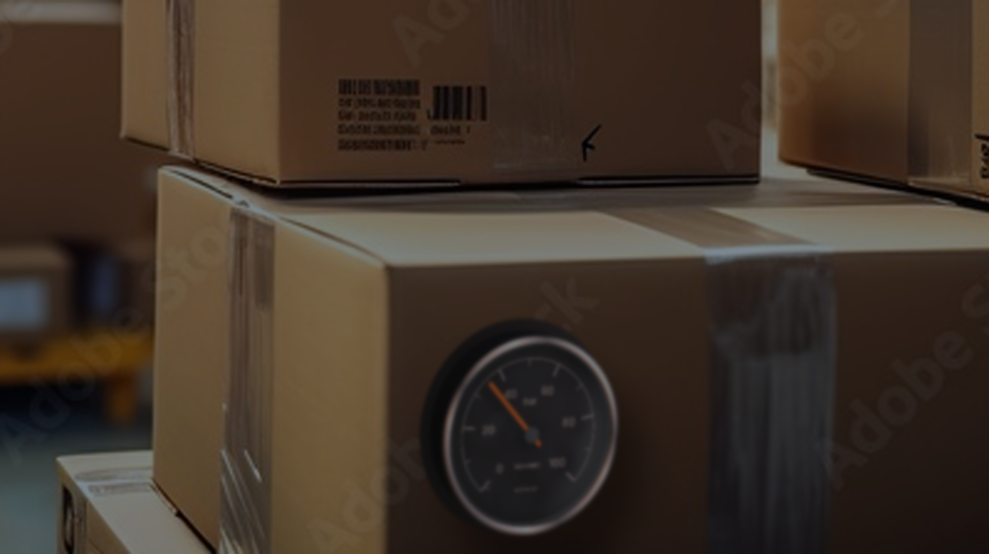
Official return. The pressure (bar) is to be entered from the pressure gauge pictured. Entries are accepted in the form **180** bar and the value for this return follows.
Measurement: **35** bar
